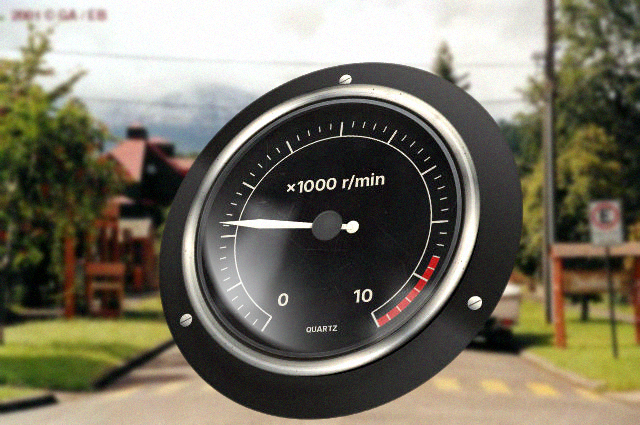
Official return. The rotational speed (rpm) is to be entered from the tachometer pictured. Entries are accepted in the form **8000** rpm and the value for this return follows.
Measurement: **2200** rpm
